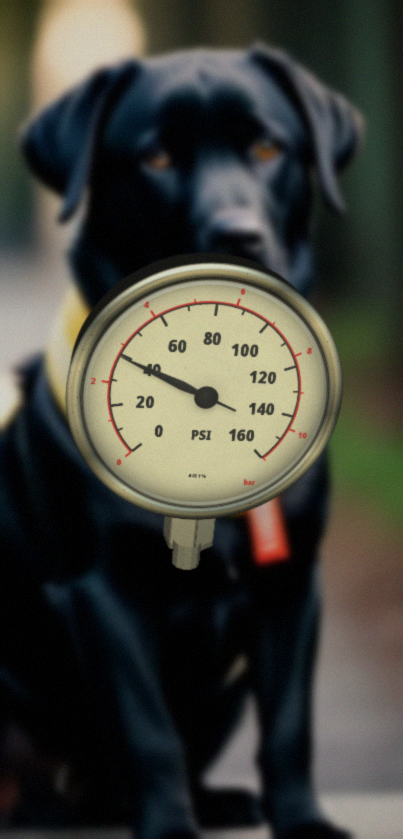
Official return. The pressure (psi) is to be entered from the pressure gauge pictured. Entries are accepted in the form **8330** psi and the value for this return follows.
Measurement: **40** psi
